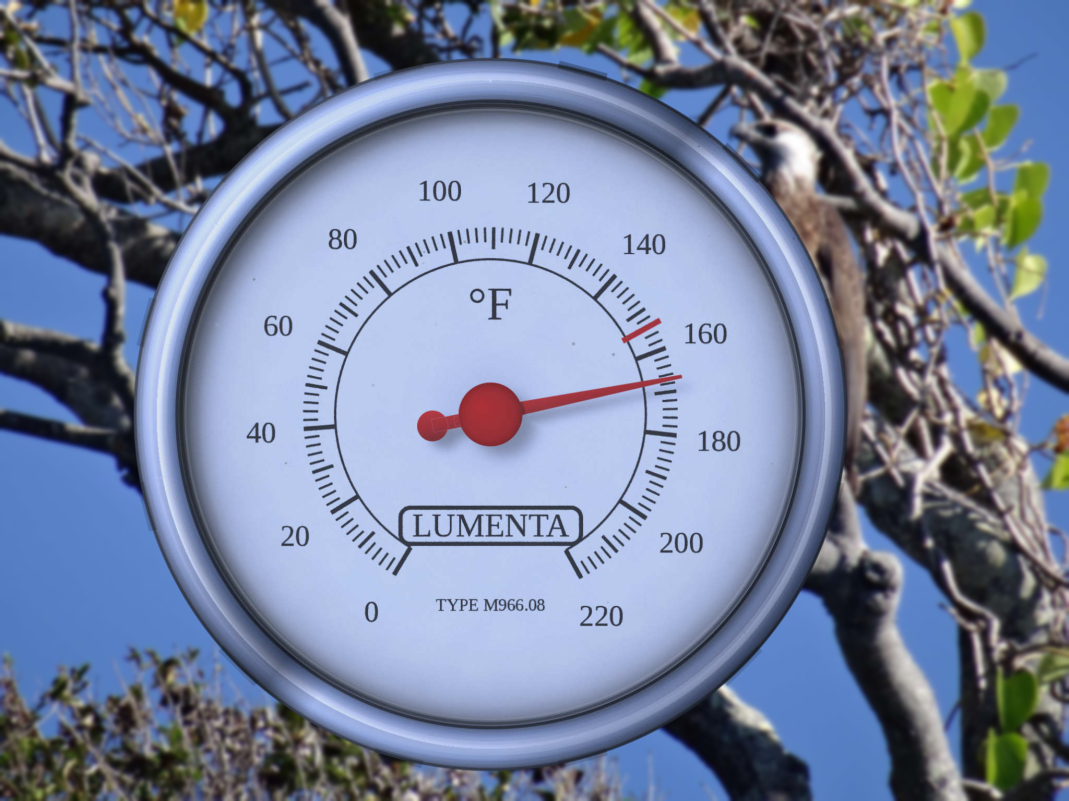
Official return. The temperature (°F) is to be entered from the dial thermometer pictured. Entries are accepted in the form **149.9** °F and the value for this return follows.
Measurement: **167** °F
